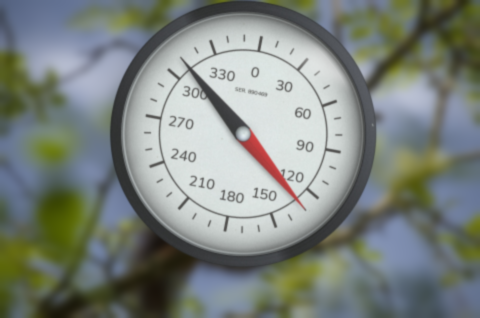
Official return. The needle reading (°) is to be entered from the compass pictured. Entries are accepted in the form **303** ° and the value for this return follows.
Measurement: **130** °
